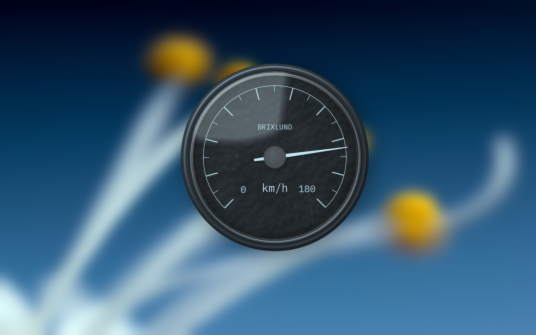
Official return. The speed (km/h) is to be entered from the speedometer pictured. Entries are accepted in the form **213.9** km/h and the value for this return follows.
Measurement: **145** km/h
